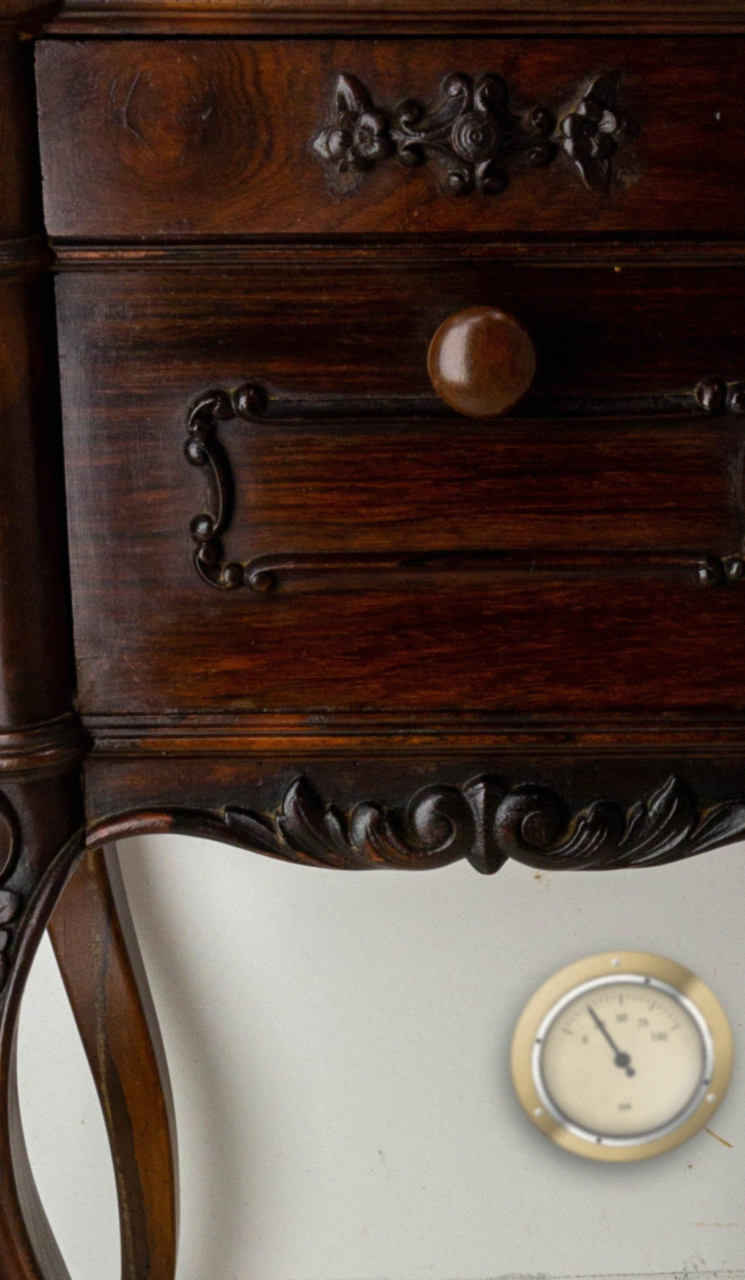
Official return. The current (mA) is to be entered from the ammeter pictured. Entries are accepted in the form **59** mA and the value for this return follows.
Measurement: **25** mA
